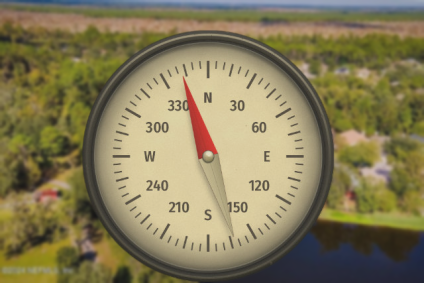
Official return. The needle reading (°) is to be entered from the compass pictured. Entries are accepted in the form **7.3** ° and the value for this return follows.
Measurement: **342.5** °
